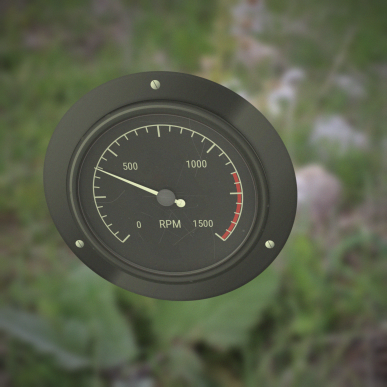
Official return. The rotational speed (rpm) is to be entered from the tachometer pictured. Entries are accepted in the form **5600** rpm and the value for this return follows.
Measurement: **400** rpm
